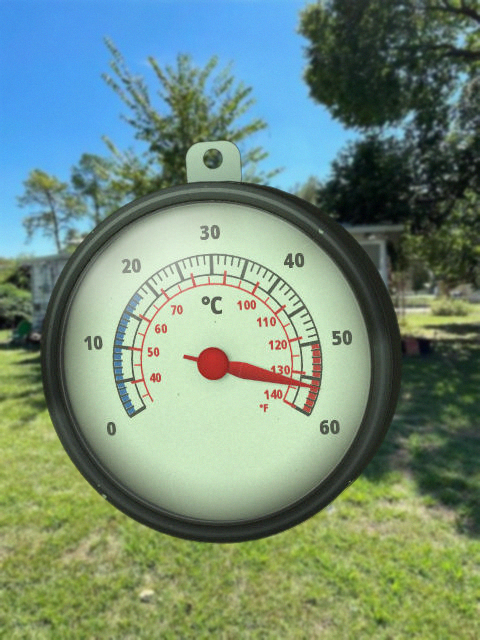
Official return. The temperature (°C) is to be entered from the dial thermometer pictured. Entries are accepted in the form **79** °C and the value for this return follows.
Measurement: **56** °C
